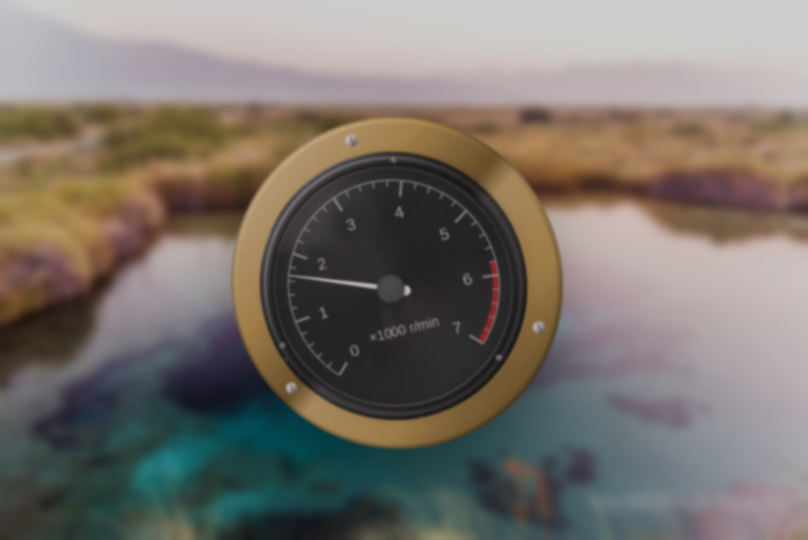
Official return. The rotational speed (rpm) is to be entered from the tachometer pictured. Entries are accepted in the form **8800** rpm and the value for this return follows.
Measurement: **1700** rpm
